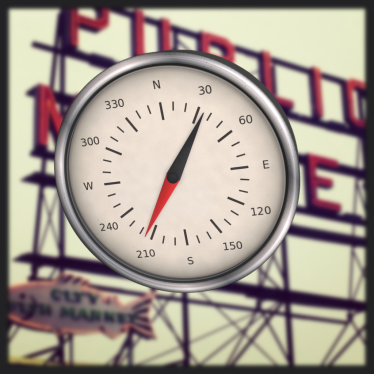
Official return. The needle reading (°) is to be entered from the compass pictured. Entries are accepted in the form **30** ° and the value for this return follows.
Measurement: **215** °
